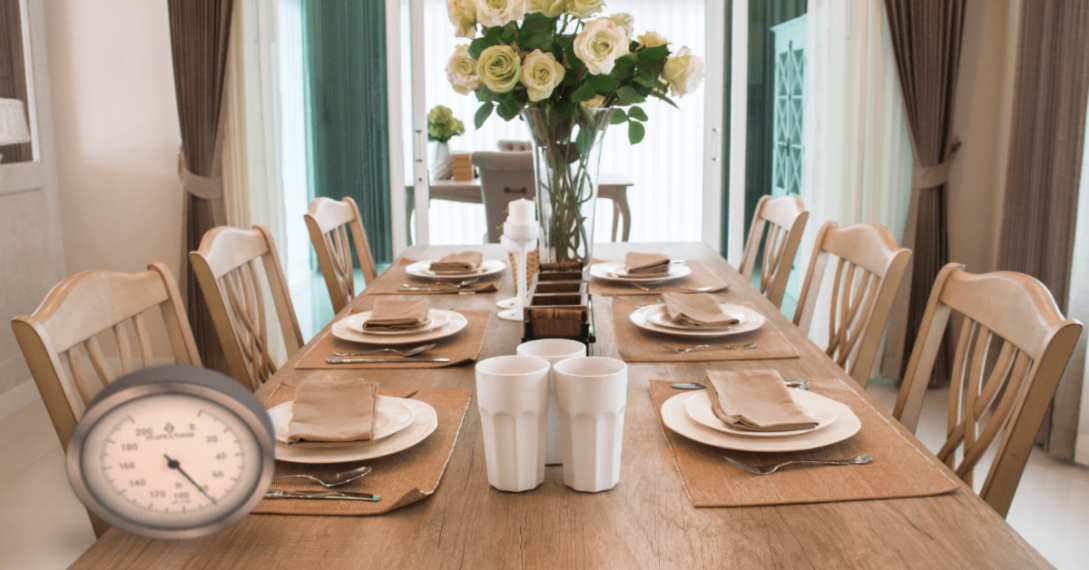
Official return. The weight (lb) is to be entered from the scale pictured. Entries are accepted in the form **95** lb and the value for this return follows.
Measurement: **80** lb
